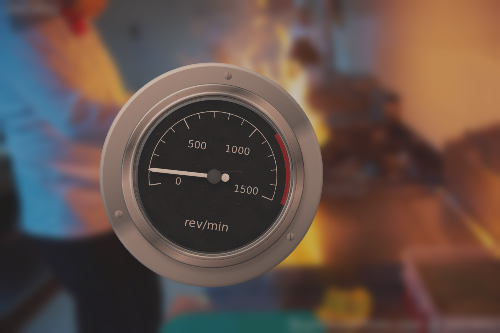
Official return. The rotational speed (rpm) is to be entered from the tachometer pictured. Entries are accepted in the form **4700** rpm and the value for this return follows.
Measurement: **100** rpm
